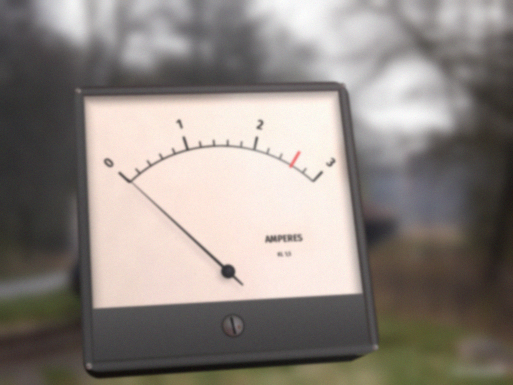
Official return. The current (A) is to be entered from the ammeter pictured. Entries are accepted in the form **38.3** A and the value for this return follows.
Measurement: **0** A
